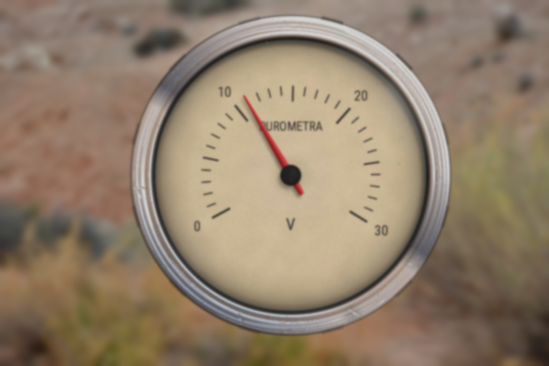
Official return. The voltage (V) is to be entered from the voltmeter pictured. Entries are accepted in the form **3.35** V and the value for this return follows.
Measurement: **11** V
